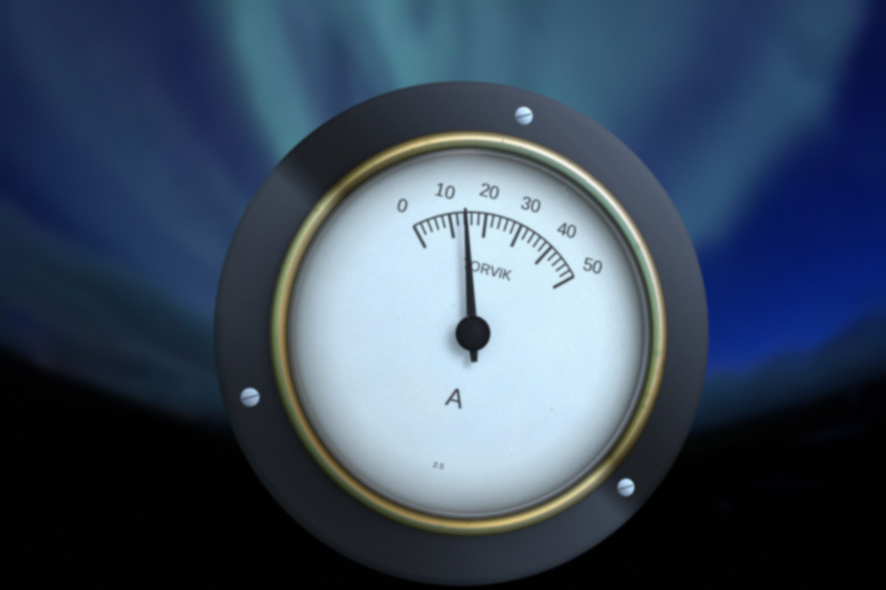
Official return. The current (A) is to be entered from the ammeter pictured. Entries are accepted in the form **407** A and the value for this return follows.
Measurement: **14** A
